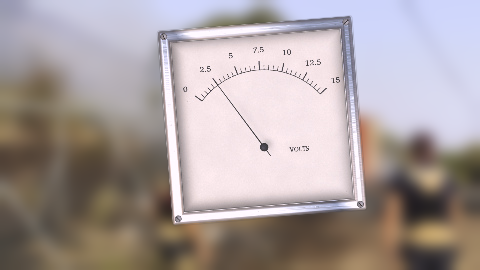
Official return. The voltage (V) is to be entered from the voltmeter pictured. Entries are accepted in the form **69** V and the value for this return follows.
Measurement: **2.5** V
